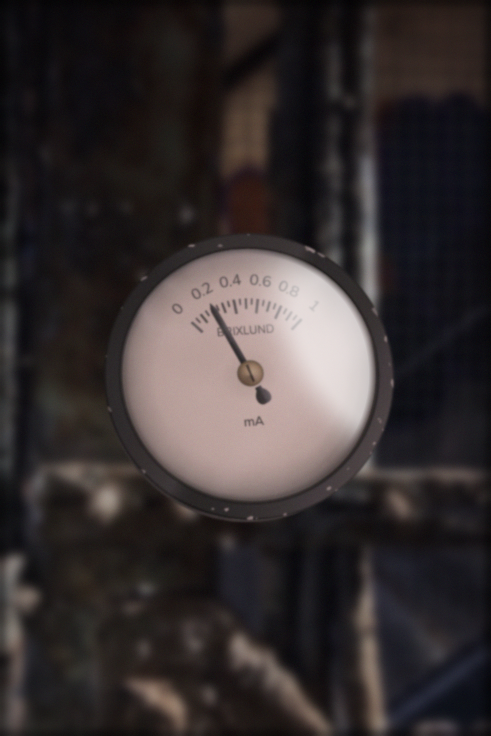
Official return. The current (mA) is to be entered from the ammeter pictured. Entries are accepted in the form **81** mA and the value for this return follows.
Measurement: **0.2** mA
